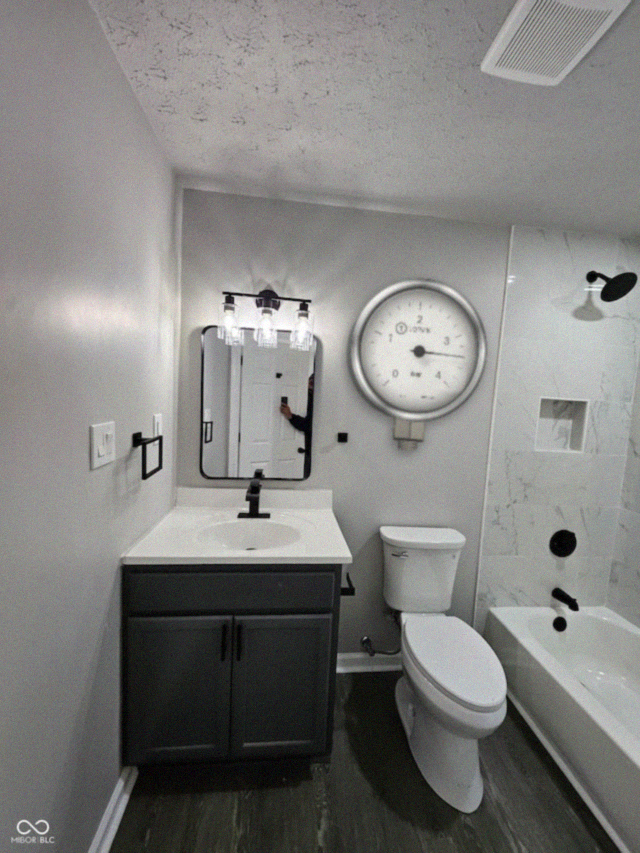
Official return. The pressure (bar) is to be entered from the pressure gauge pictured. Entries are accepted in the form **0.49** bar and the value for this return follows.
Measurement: **3.4** bar
